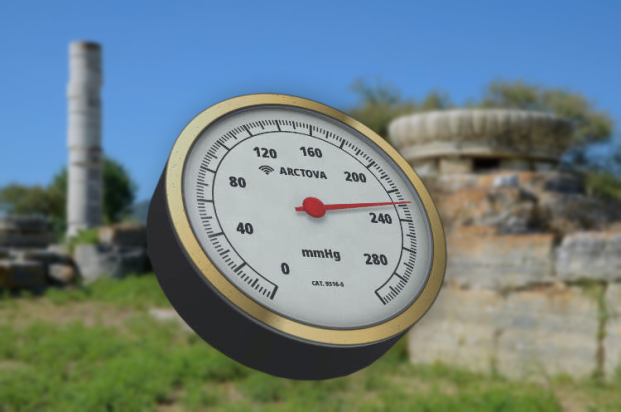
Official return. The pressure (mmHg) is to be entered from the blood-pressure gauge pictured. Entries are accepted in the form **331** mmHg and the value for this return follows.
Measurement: **230** mmHg
